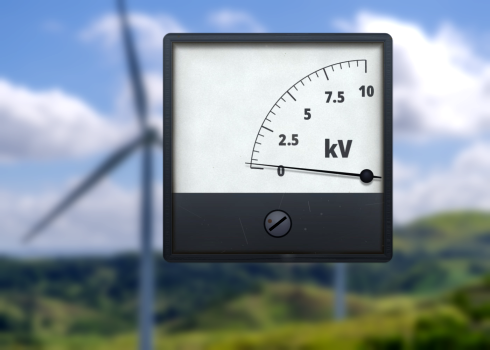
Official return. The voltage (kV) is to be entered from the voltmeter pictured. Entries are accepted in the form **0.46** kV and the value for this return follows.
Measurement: **0.25** kV
